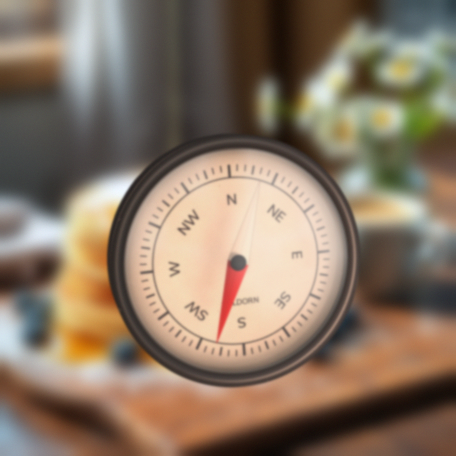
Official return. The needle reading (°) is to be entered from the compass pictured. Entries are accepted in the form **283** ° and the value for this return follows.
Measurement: **200** °
